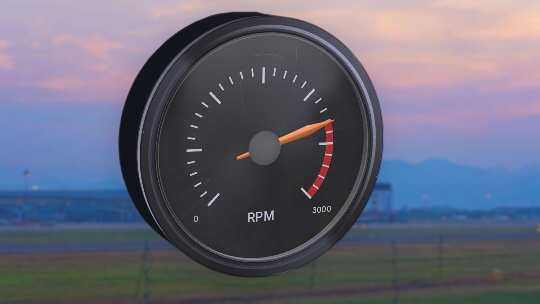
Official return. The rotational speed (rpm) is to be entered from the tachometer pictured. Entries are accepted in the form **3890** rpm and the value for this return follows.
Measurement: **2300** rpm
